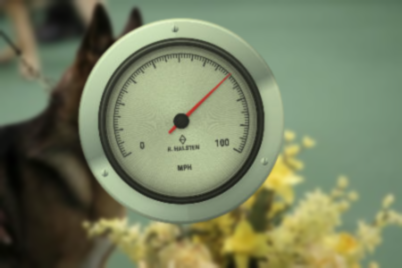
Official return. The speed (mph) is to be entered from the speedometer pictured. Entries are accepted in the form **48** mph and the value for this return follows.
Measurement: **70** mph
